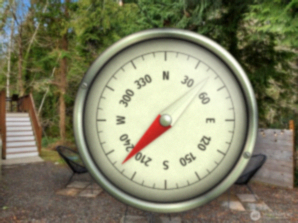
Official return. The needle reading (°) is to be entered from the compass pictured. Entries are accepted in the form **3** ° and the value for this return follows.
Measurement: **225** °
